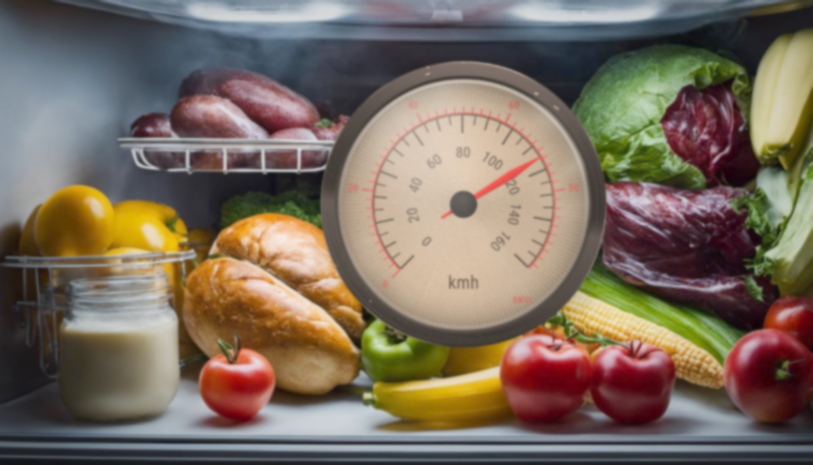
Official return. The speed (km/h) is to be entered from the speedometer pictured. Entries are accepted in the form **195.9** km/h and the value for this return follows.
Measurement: **115** km/h
